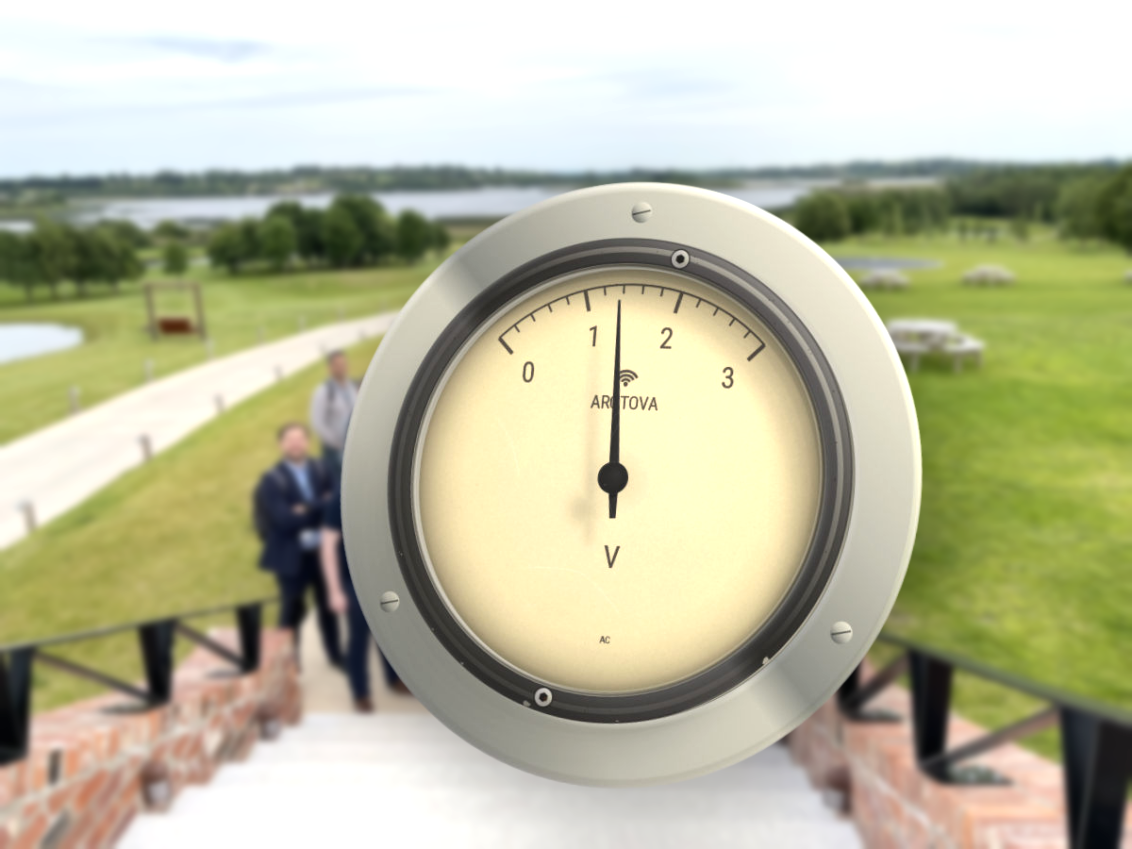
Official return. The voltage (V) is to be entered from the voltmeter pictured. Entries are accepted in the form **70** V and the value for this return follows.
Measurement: **1.4** V
